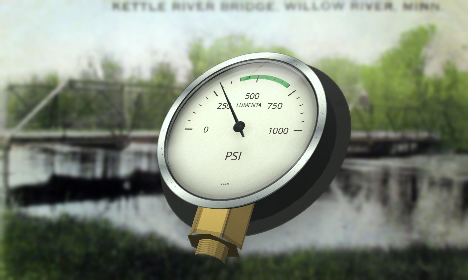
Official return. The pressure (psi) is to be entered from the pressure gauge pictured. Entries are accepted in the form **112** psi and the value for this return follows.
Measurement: **300** psi
